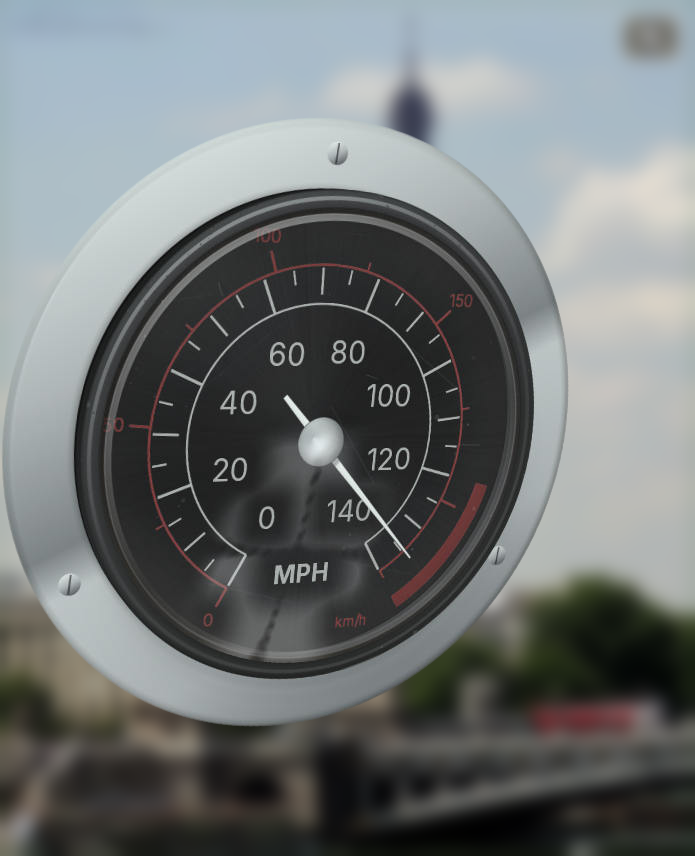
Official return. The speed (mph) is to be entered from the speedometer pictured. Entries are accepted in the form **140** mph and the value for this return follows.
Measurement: **135** mph
